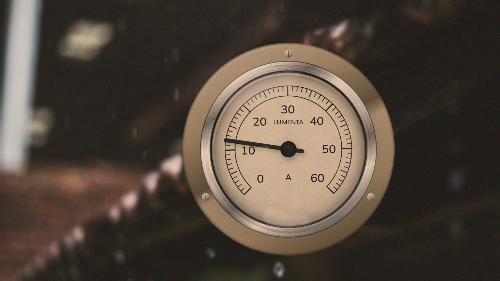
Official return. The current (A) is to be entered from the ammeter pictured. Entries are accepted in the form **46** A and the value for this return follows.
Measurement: **12** A
